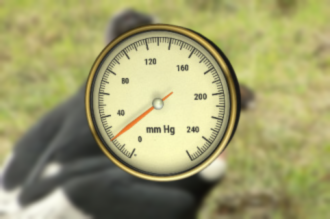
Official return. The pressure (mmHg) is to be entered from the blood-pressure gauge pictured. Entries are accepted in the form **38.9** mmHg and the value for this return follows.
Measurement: **20** mmHg
